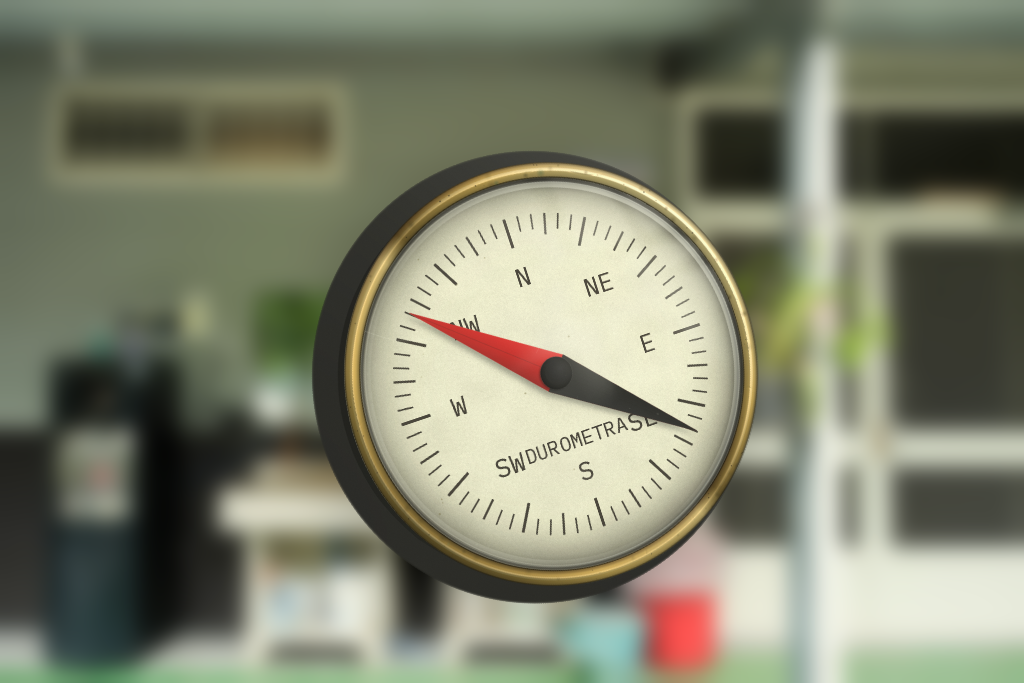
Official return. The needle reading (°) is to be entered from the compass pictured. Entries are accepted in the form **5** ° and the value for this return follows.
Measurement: **310** °
